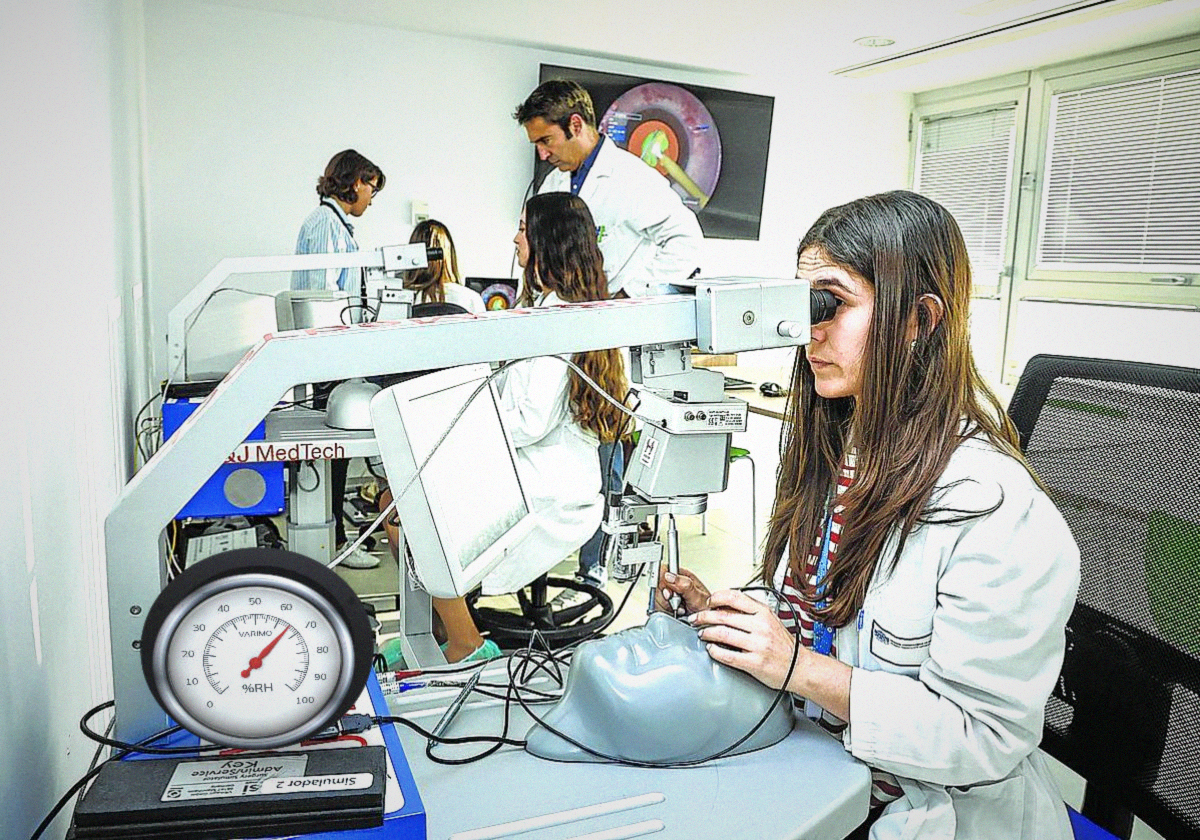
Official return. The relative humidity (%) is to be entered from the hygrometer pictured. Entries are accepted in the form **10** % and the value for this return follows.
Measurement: **65** %
